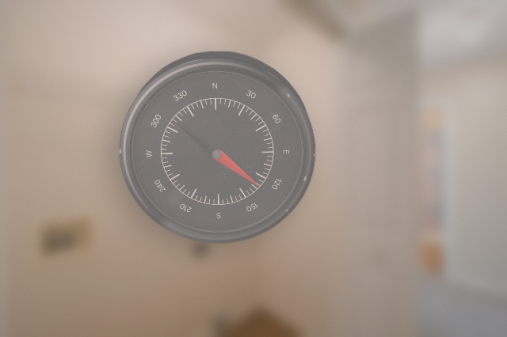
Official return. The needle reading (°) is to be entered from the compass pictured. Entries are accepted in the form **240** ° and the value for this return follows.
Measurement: **130** °
